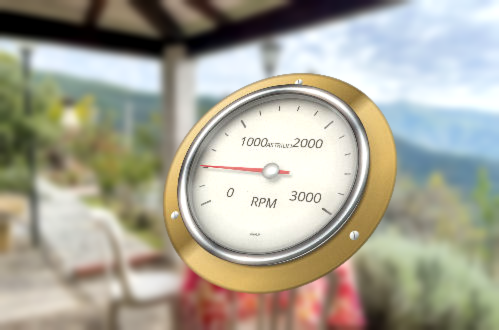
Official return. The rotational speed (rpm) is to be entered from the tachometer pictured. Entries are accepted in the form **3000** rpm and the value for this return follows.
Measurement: **400** rpm
